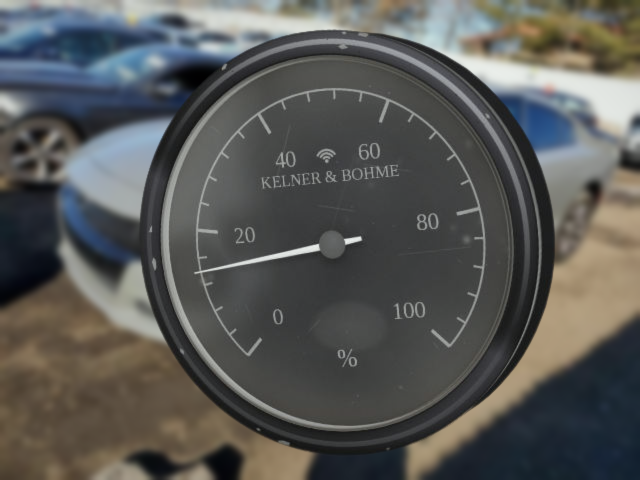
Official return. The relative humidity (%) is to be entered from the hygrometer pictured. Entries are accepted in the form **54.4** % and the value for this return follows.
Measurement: **14** %
